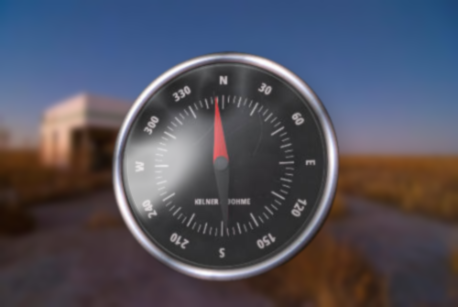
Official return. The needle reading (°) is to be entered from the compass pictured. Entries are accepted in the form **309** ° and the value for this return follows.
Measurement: **355** °
